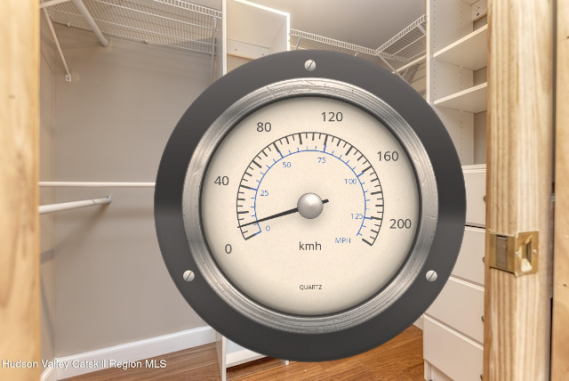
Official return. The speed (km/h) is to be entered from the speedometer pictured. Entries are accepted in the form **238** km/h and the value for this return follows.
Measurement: **10** km/h
